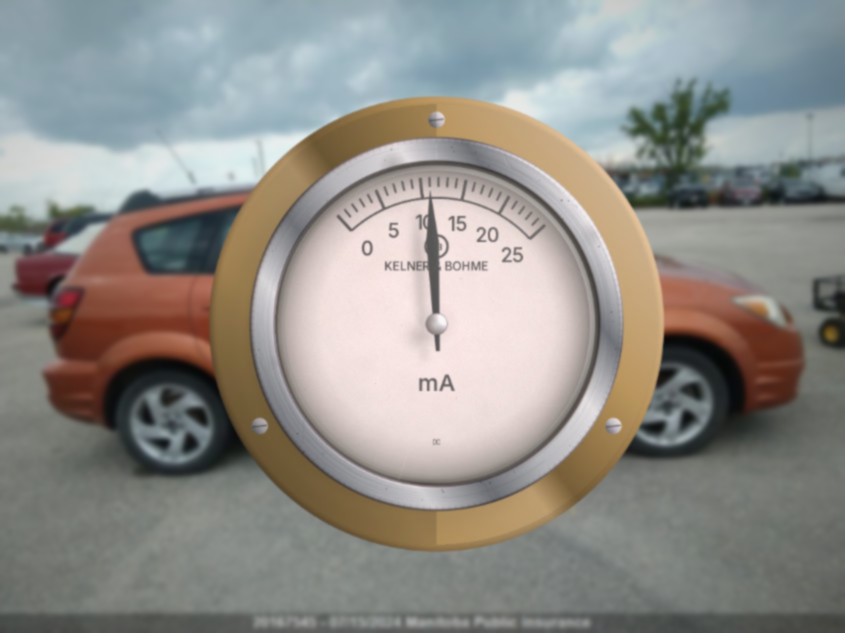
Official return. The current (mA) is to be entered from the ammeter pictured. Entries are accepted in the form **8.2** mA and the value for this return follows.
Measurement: **11** mA
